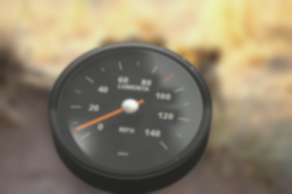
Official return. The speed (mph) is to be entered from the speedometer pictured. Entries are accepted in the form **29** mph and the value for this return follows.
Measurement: **5** mph
